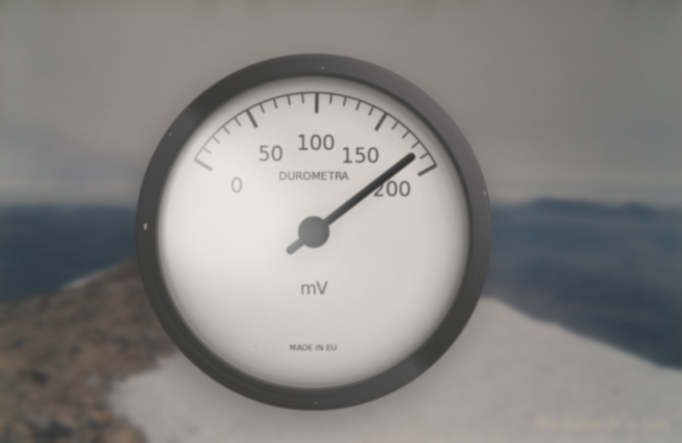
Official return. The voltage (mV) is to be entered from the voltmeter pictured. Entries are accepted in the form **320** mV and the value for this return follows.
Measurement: **185** mV
